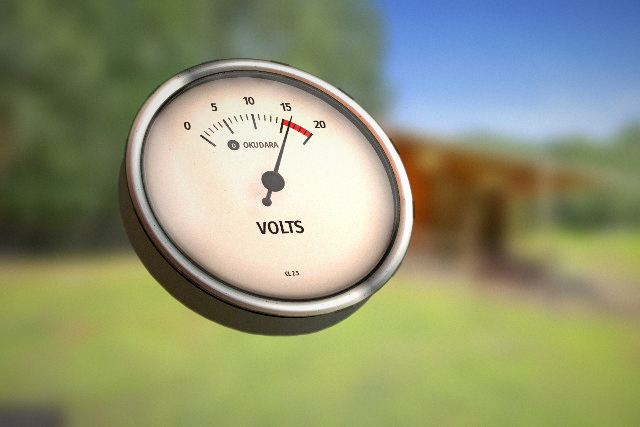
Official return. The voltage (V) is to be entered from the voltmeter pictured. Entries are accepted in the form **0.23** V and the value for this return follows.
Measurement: **16** V
